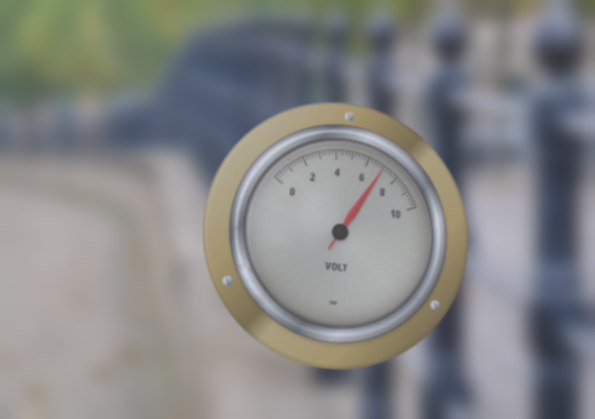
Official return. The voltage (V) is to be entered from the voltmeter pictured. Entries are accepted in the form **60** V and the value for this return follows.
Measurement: **7** V
